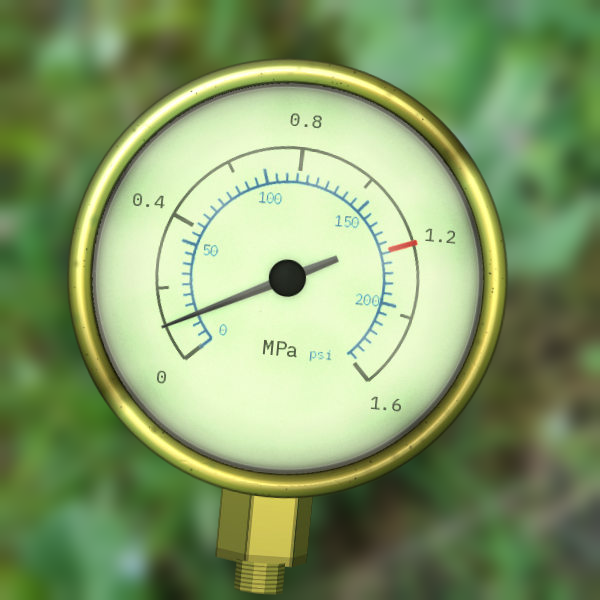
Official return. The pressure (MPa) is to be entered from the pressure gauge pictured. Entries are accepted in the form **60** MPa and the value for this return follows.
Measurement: **0.1** MPa
